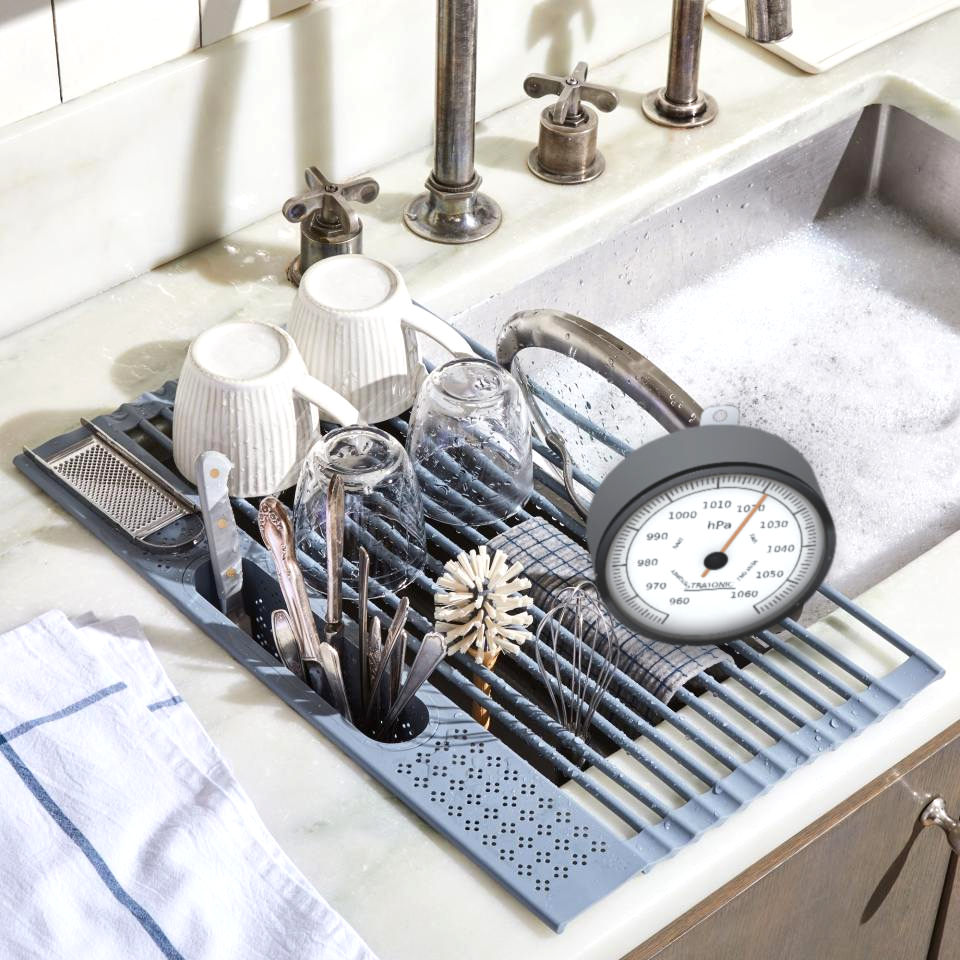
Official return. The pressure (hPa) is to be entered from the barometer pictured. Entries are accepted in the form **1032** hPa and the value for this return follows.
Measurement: **1020** hPa
